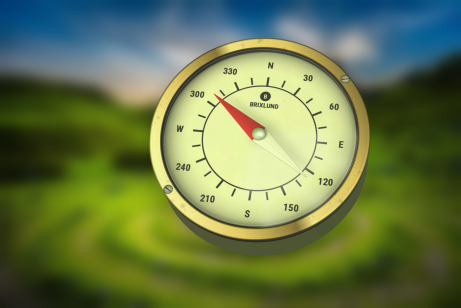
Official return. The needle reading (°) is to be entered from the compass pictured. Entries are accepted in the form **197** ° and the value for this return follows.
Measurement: **307.5** °
